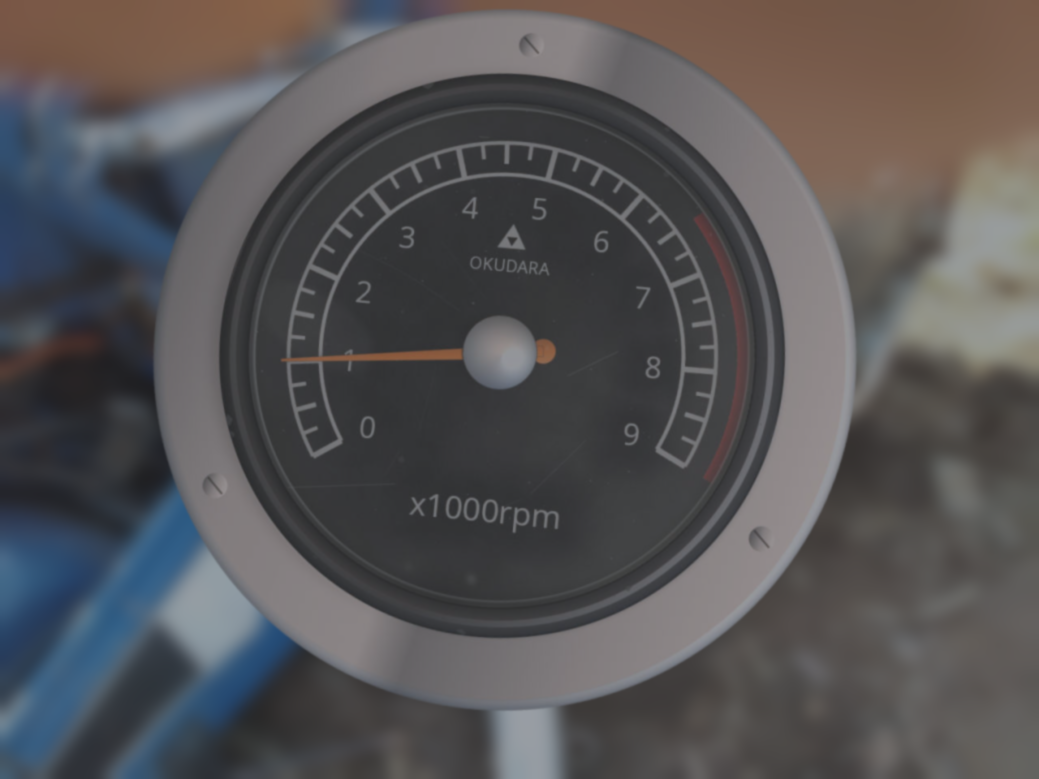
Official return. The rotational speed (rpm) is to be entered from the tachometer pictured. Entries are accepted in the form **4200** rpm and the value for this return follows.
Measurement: **1000** rpm
